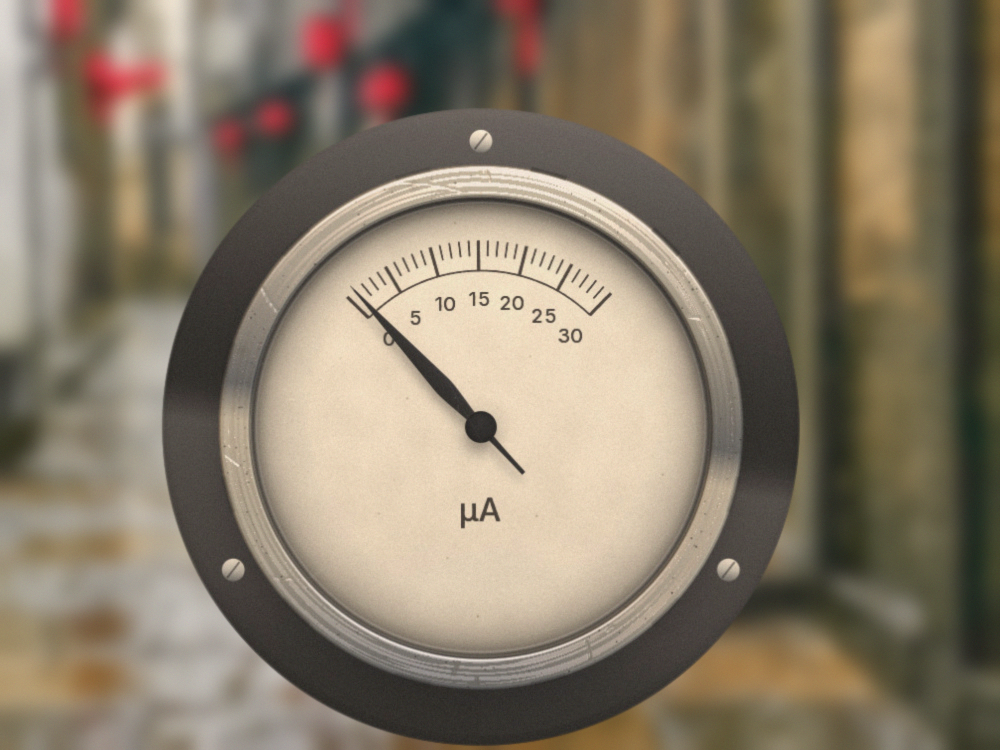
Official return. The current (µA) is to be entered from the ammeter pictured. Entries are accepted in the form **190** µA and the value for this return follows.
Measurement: **1** µA
